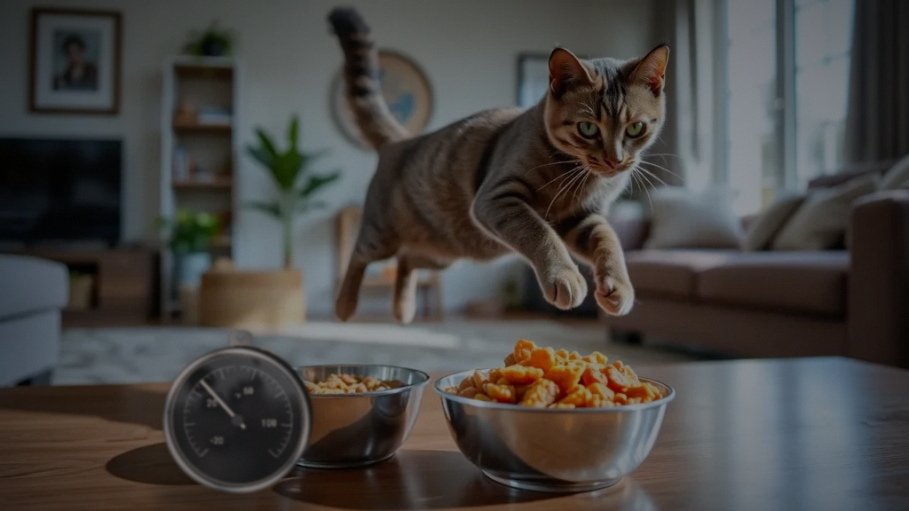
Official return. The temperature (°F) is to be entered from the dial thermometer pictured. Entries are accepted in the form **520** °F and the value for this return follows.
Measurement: **28** °F
